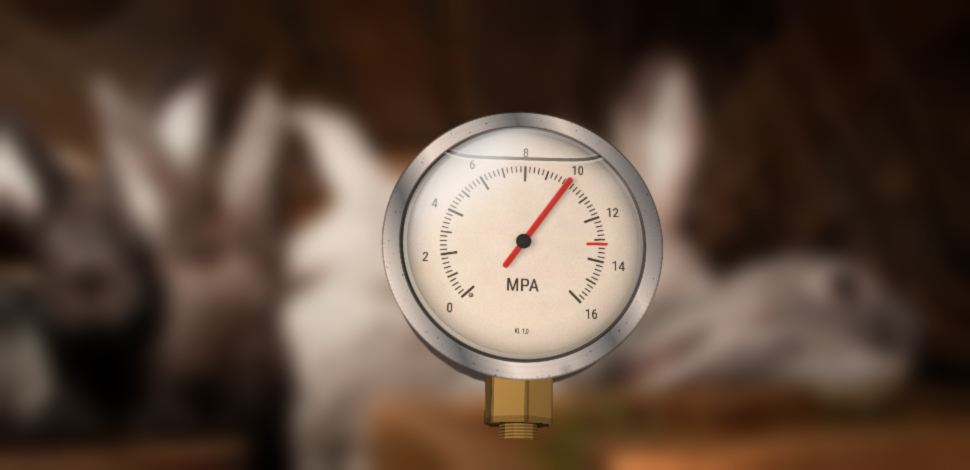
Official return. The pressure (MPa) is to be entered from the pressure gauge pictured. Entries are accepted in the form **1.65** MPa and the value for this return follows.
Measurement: **10** MPa
